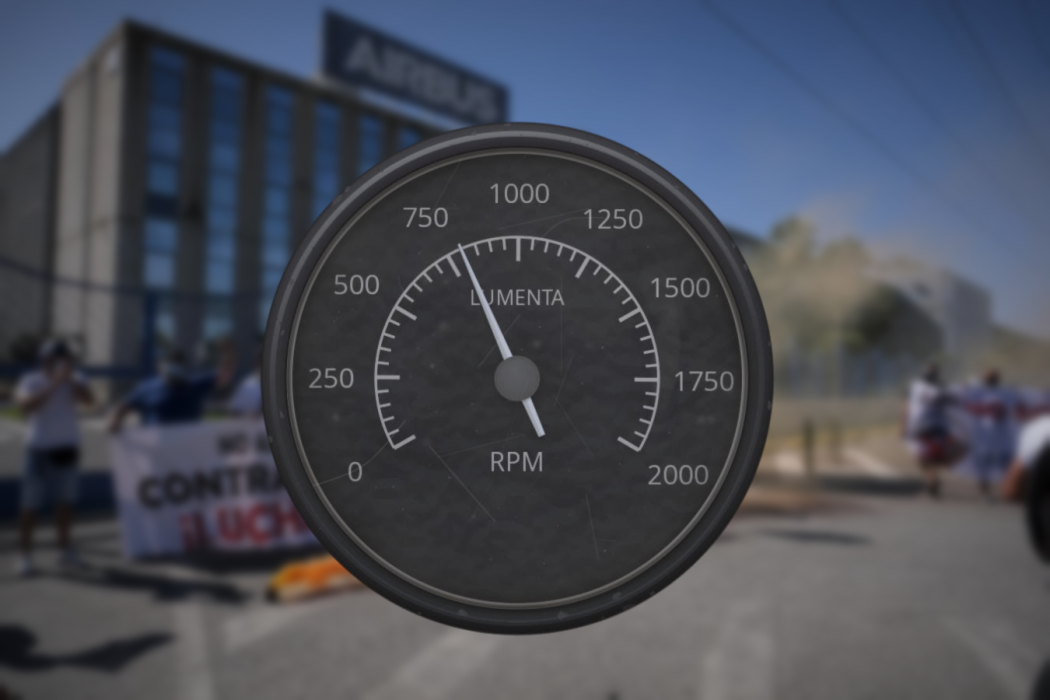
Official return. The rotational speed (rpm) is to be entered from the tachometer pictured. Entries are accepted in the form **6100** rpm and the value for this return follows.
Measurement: **800** rpm
